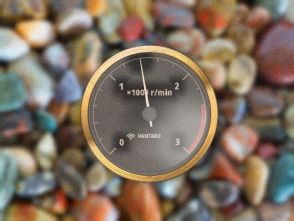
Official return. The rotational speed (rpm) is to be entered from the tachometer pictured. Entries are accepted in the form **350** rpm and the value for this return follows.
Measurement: **1400** rpm
